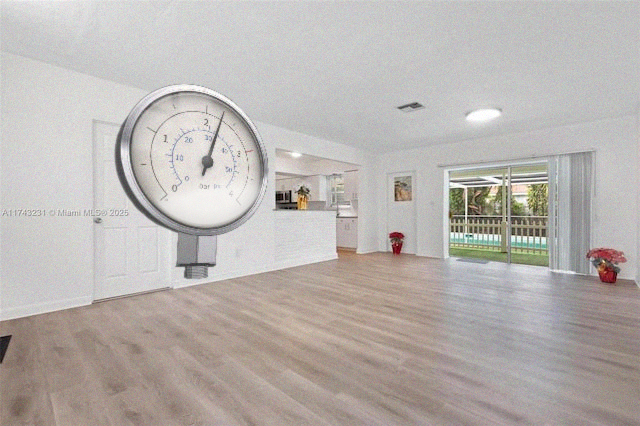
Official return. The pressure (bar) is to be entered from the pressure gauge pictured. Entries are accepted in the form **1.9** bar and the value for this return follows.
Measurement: **2.25** bar
